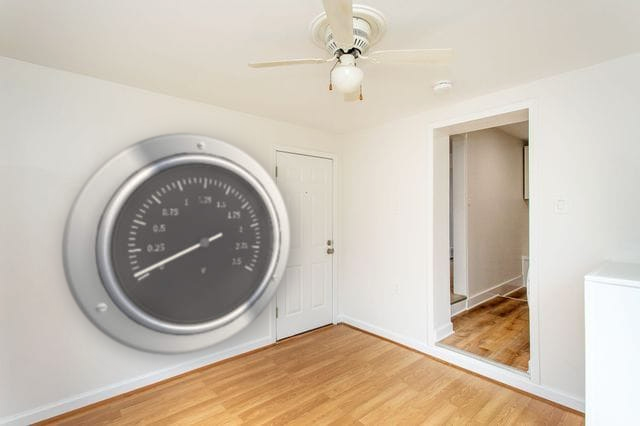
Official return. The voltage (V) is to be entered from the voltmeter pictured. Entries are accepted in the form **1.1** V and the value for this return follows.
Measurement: **0.05** V
